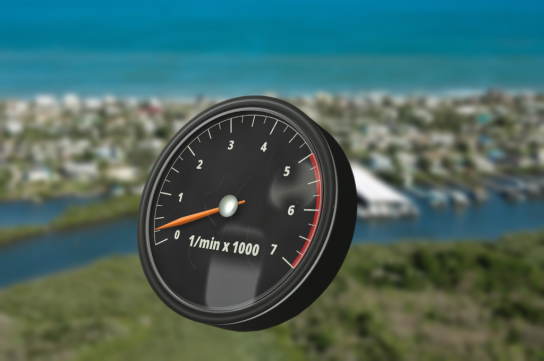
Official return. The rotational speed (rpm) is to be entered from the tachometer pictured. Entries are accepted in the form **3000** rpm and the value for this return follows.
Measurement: **250** rpm
